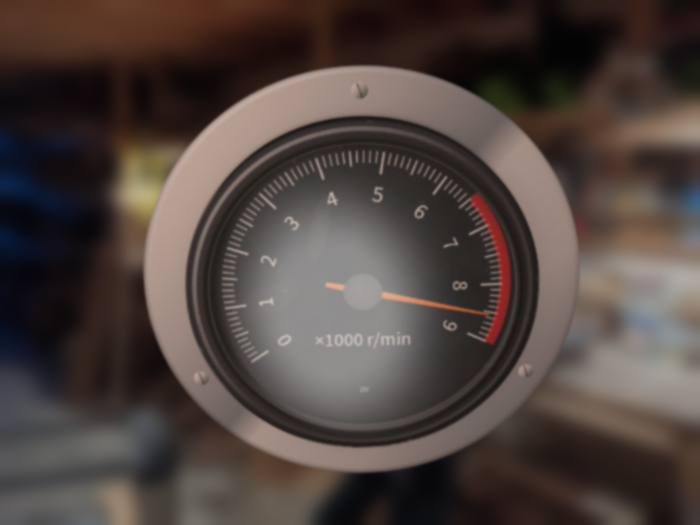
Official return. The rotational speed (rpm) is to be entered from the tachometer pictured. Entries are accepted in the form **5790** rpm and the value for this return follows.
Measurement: **8500** rpm
